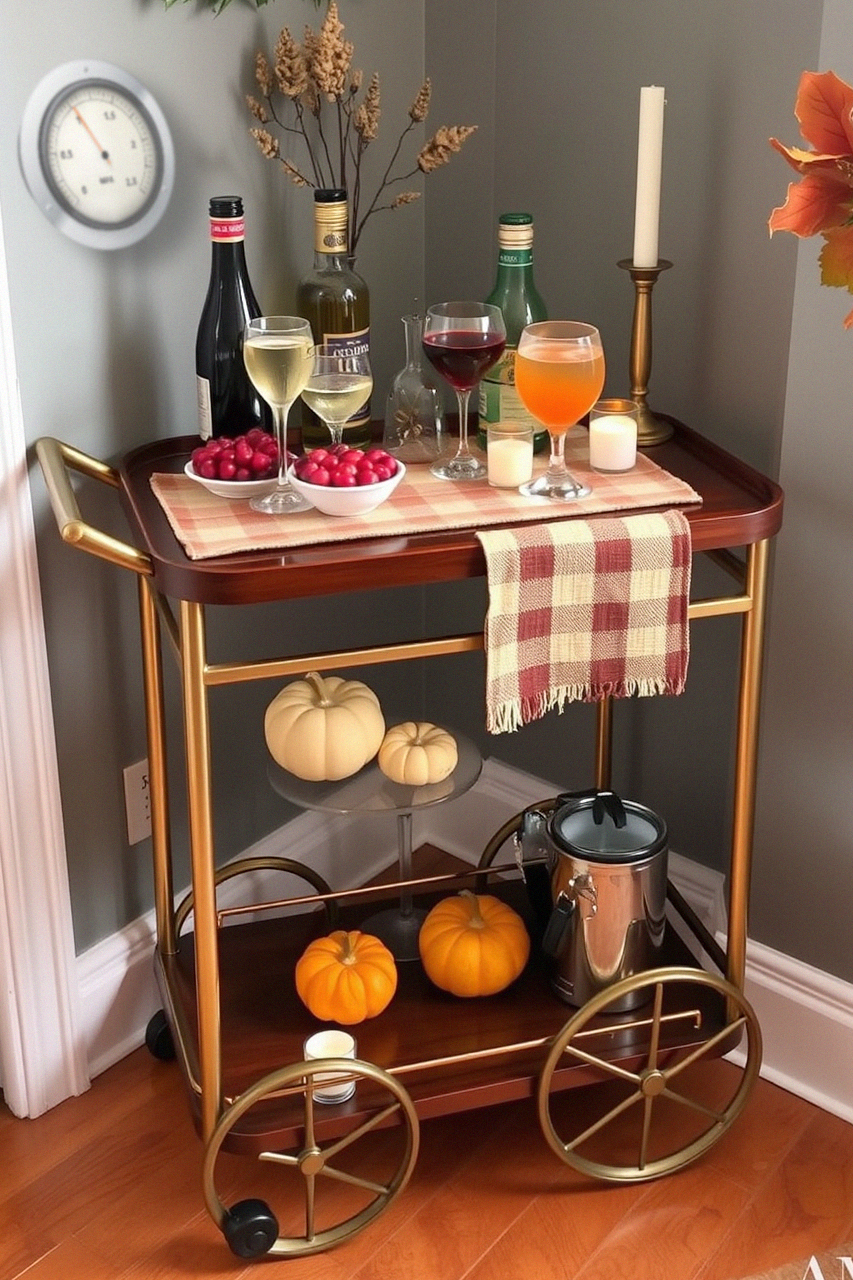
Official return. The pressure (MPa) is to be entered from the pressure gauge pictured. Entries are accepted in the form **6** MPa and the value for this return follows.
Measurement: **1** MPa
